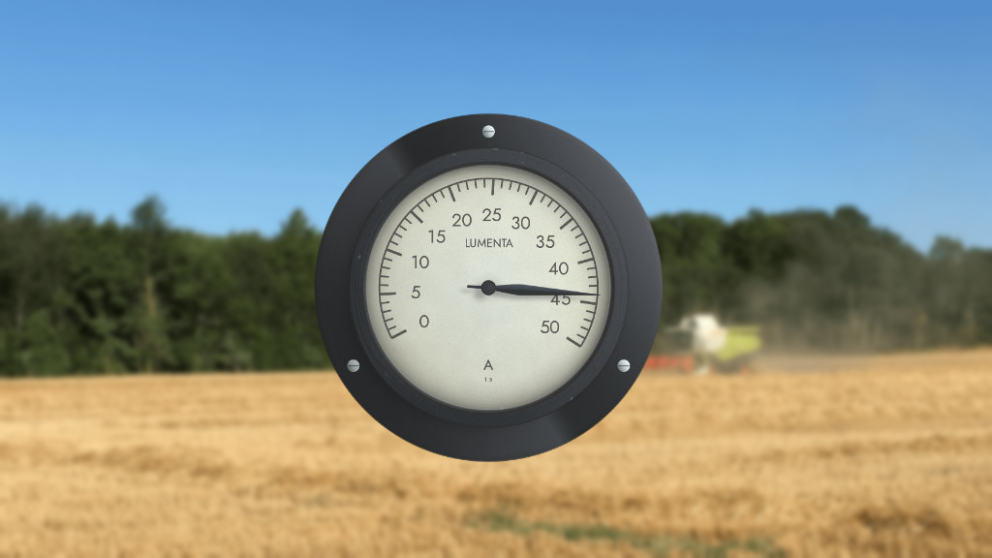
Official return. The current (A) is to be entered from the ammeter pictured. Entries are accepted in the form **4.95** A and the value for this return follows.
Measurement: **44** A
